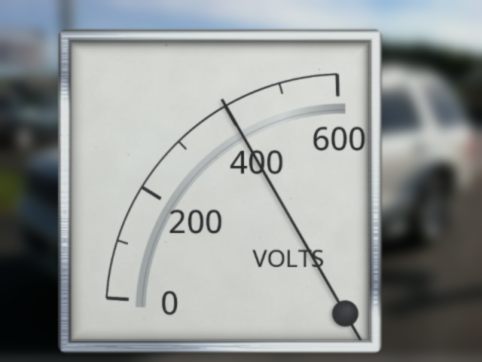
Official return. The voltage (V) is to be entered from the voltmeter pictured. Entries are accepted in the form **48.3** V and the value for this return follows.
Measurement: **400** V
